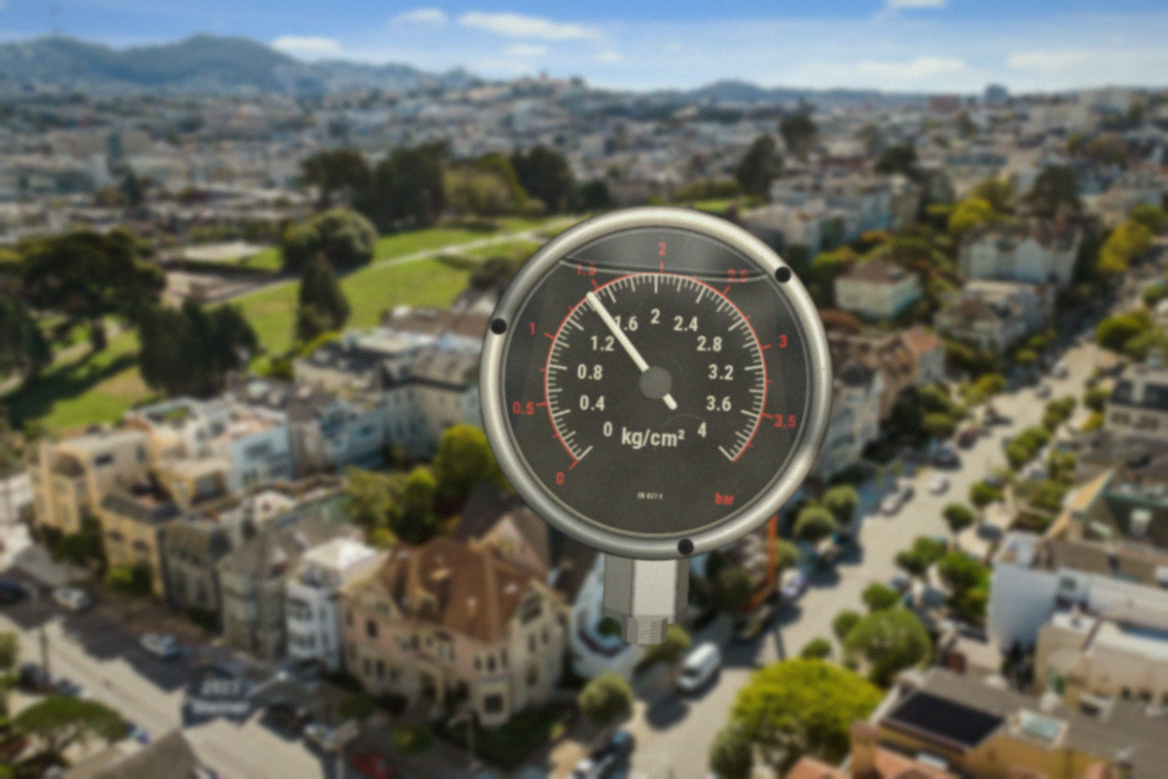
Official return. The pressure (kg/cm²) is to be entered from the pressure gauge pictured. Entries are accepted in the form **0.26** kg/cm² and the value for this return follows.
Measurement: **1.45** kg/cm²
